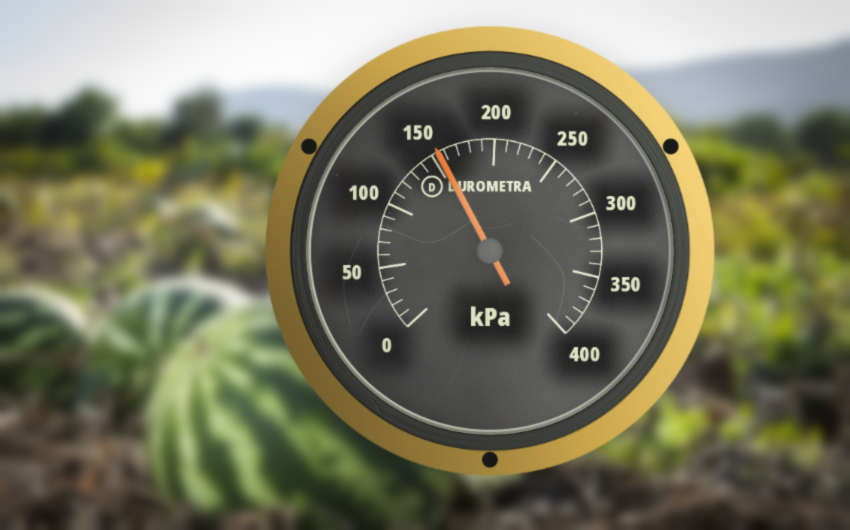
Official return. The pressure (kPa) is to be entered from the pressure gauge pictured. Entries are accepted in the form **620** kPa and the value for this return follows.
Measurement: **155** kPa
